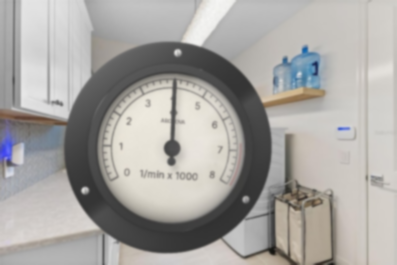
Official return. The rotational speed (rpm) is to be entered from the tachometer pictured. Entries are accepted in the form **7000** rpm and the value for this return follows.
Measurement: **4000** rpm
